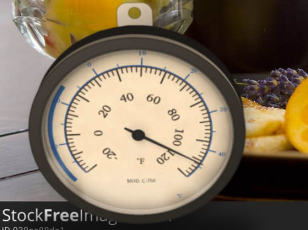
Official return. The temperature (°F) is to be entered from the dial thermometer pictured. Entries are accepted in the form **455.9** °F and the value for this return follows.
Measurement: **110** °F
